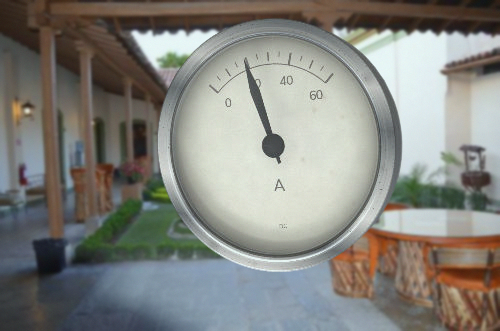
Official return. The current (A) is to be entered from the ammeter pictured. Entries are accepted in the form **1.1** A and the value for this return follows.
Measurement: **20** A
